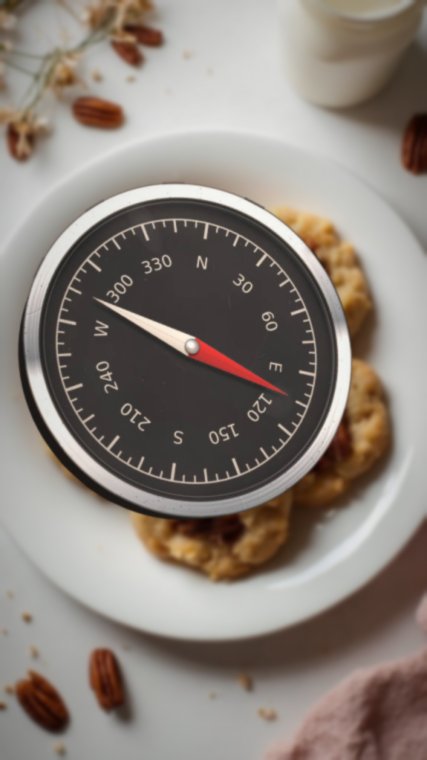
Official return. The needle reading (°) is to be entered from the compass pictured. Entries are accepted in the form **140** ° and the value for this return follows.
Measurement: **105** °
